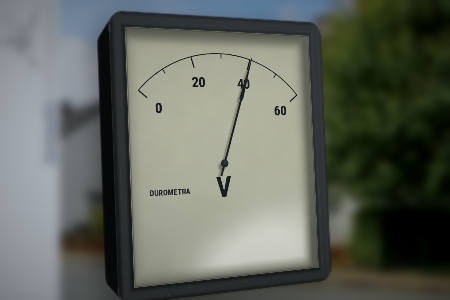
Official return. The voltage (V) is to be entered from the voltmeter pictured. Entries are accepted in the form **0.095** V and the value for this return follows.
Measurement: **40** V
